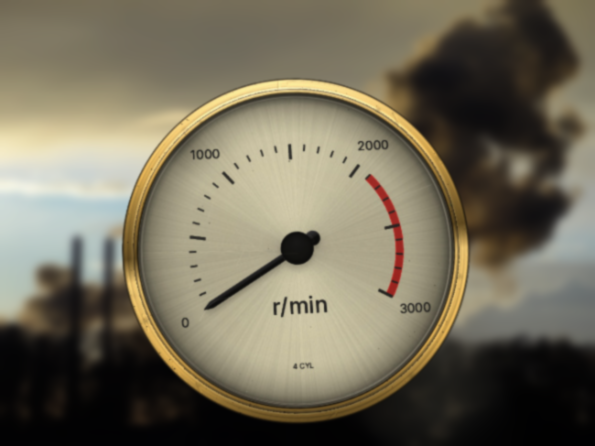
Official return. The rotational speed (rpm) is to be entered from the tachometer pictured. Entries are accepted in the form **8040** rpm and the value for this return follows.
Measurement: **0** rpm
